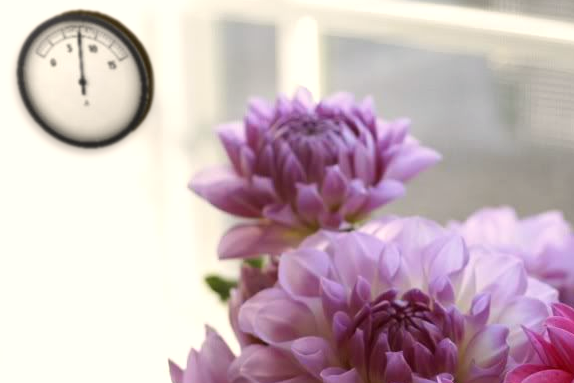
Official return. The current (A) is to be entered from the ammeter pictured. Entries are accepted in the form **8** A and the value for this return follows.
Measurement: **7.5** A
